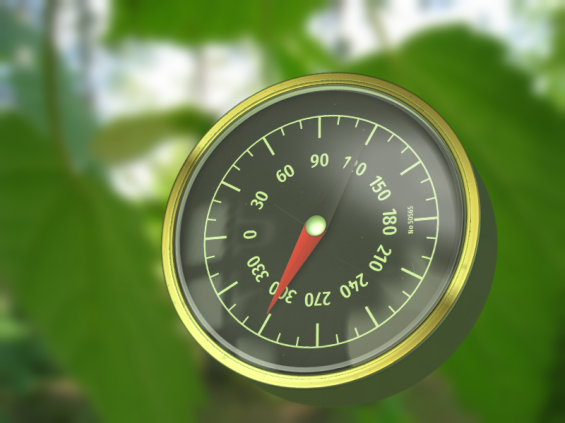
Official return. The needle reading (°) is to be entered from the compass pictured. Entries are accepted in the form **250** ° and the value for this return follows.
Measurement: **300** °
